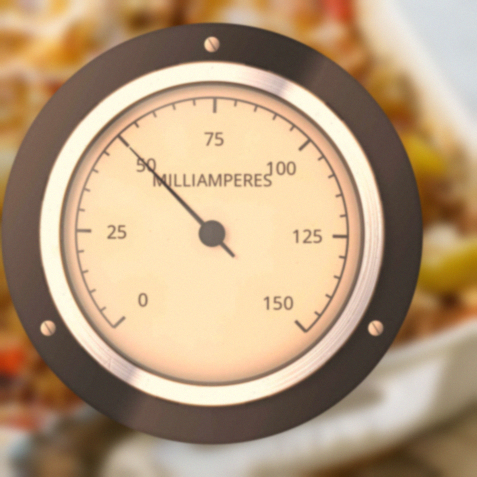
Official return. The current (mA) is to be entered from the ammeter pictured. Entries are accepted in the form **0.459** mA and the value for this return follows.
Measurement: **50** mA
